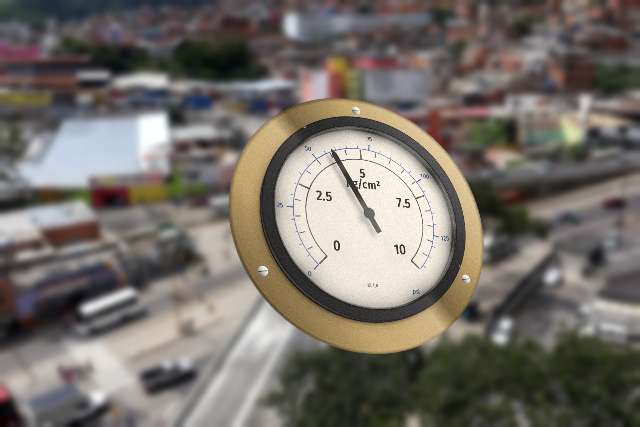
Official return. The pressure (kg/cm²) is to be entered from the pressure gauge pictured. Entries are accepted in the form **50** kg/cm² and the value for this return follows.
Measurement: **4** kg/cm²
